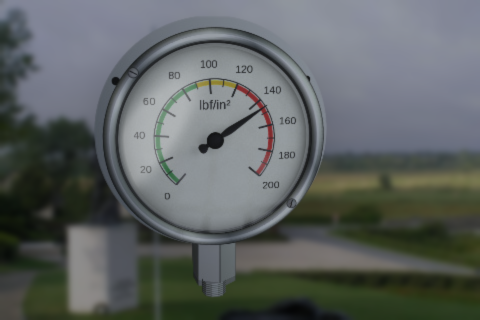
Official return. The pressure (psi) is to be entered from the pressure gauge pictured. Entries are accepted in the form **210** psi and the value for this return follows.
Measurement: **145** psi
